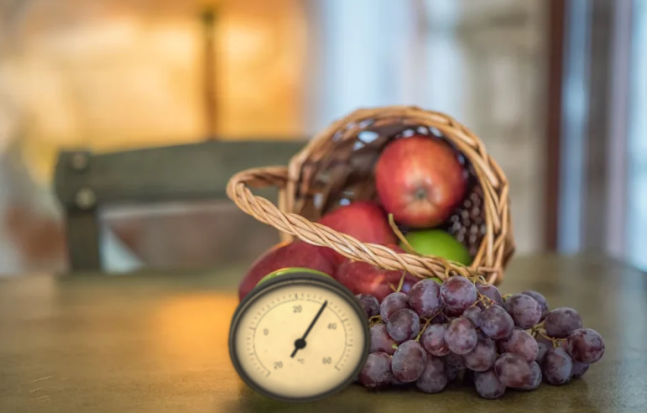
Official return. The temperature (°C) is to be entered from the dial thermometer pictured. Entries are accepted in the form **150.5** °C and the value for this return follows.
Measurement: **30** °C
